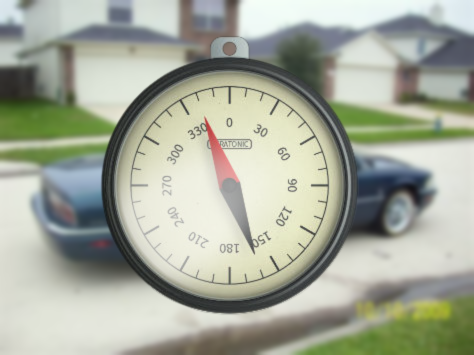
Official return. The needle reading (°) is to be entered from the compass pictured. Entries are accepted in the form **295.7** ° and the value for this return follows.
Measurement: **340** °
